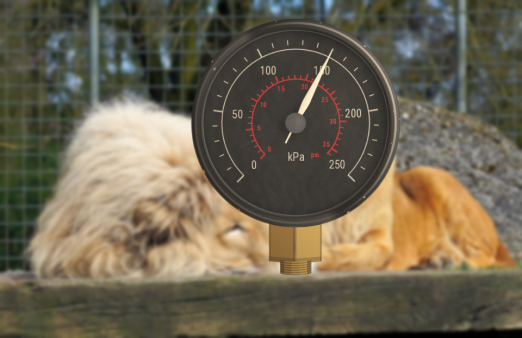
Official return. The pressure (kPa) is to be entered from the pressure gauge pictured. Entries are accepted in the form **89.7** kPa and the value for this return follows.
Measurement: **150** kPa
